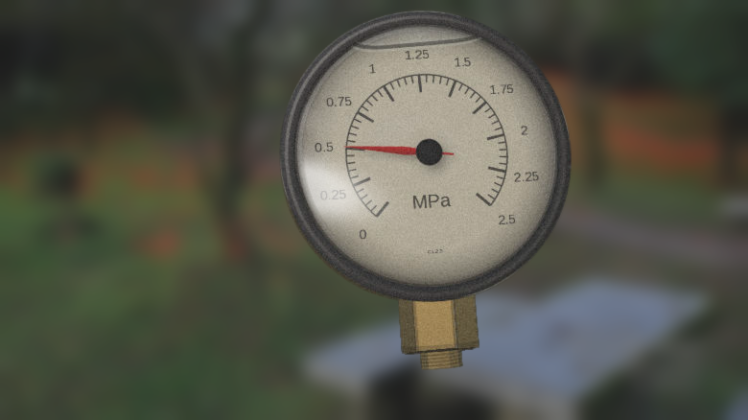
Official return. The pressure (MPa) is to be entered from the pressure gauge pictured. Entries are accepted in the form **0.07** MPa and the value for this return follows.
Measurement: **0.5** MPa
